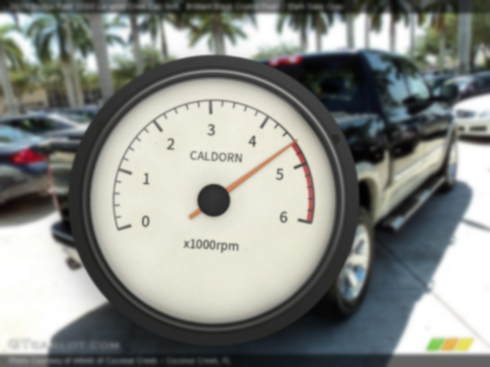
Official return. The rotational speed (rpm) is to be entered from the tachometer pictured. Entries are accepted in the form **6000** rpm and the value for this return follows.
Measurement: **4600** rpm
